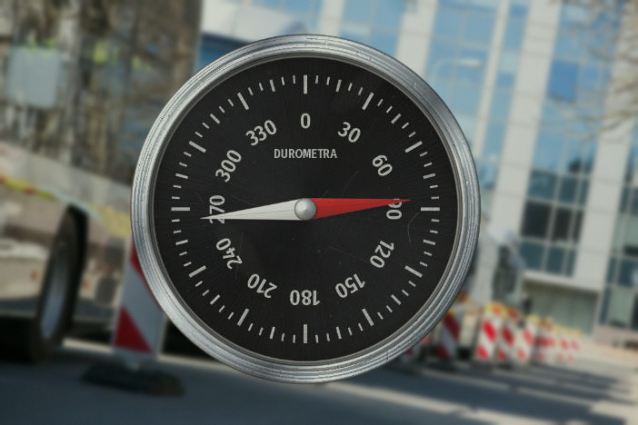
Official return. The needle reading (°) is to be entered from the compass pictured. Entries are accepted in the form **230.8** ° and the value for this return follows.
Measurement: **85** °
